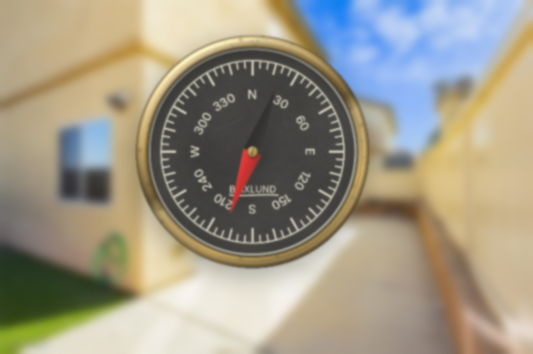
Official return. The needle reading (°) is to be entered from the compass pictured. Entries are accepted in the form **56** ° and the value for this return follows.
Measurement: **200** °
